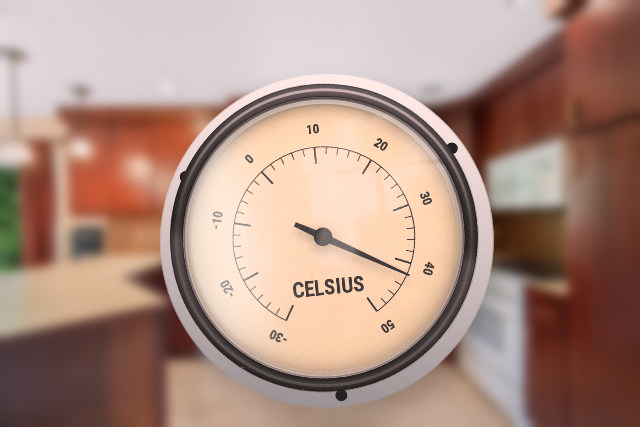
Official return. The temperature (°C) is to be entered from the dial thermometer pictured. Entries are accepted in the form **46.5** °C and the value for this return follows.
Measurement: **42** °C
